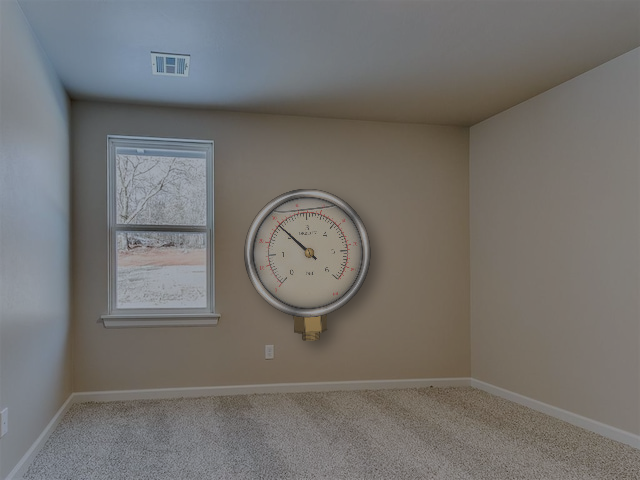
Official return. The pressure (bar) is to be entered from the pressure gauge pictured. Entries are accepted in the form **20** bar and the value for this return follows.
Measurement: **2** bar
